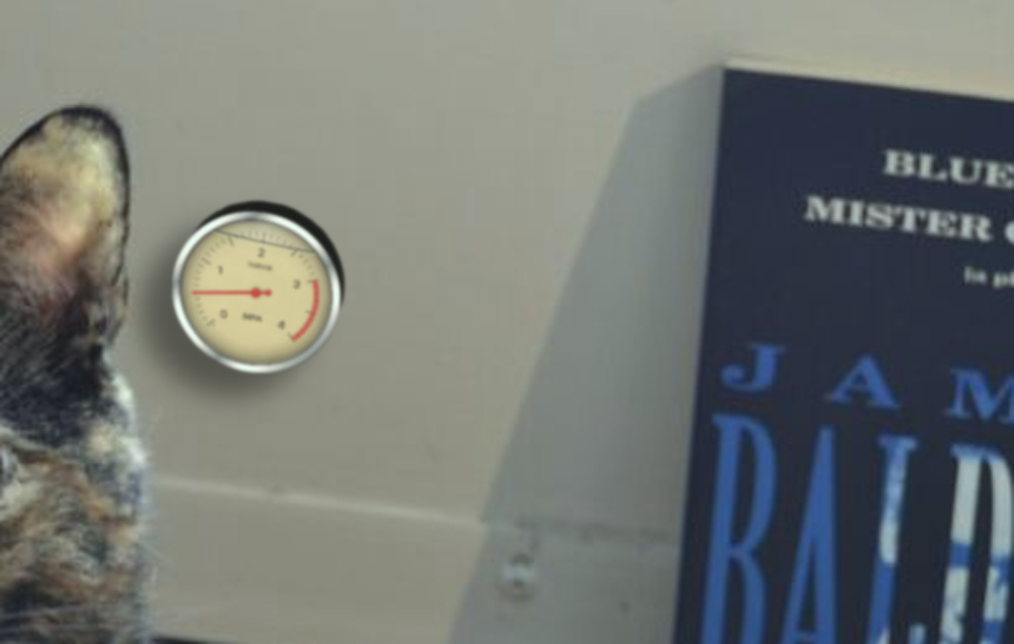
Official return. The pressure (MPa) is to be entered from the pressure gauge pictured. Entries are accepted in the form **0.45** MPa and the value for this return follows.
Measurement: **0.5** MPa
